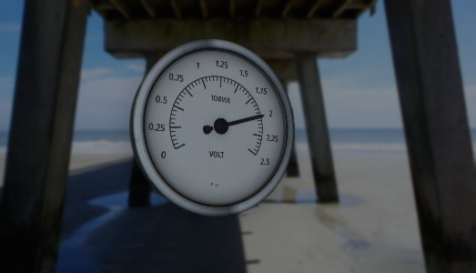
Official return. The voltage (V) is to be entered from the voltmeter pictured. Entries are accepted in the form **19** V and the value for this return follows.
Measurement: **2** V
